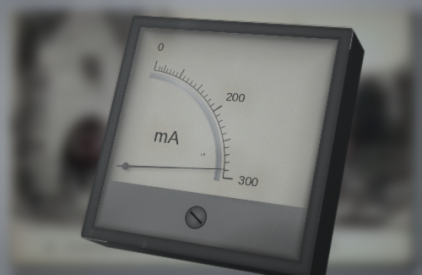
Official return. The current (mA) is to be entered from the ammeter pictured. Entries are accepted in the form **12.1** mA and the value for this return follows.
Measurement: **290** mA
